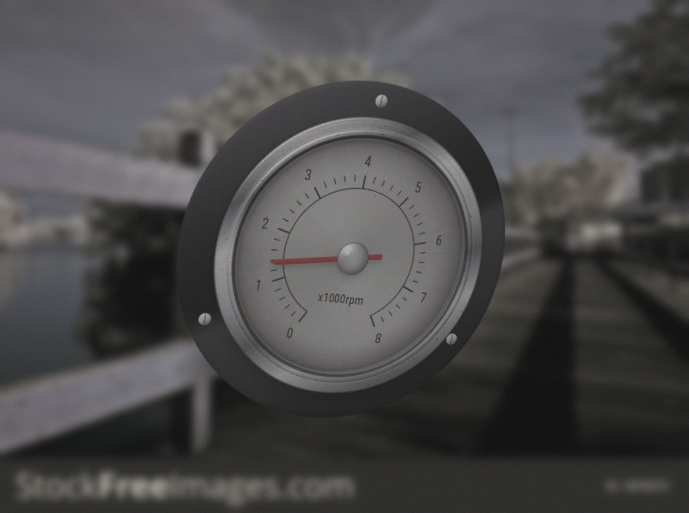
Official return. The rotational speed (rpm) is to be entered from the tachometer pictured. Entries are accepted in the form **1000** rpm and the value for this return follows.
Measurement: **1400** rpm
